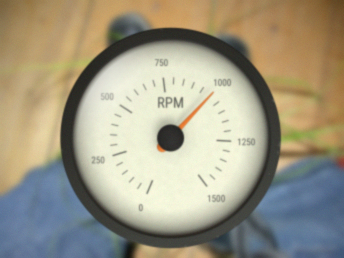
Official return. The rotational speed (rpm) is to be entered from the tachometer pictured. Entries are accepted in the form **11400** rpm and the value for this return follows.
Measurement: **1000** rpm
